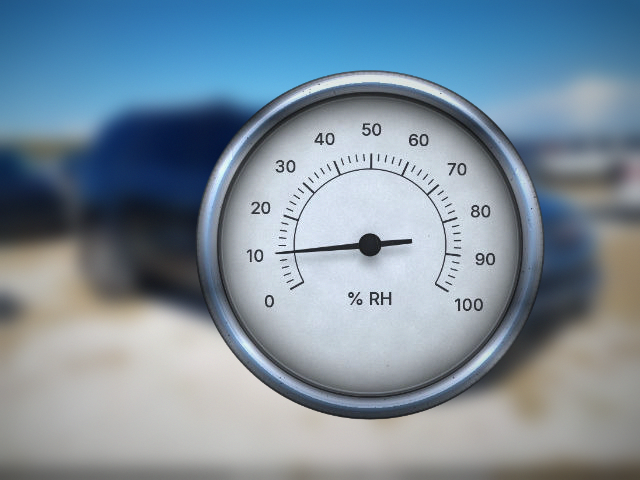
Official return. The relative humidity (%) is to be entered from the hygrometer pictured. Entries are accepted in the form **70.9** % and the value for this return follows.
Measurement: **10** %
